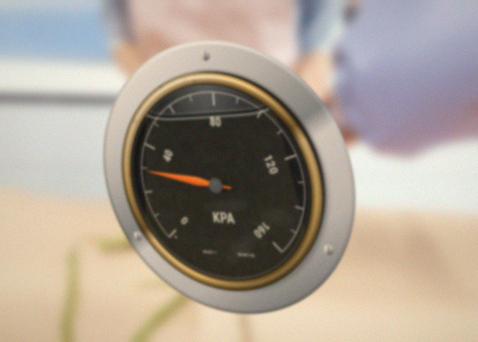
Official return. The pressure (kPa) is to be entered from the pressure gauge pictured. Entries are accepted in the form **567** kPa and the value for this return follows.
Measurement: **30** kPa
